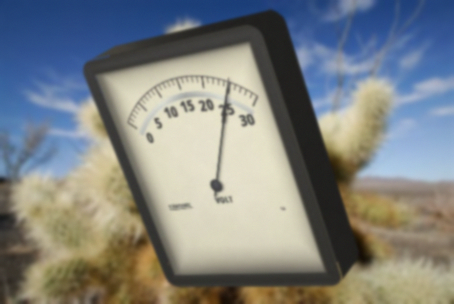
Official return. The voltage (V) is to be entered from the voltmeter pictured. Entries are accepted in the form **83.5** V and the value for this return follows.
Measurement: **25** V
